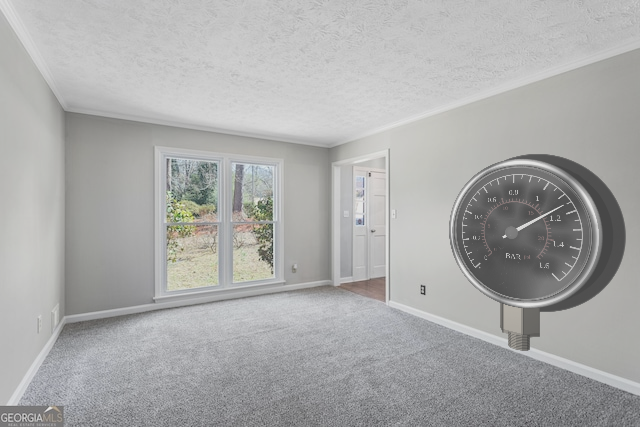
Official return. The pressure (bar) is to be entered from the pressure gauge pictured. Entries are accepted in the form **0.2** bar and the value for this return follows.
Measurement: **1.15** bar
